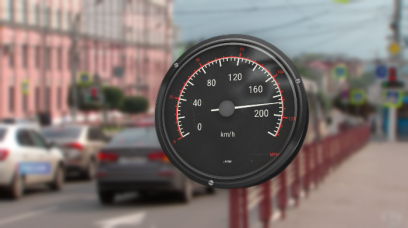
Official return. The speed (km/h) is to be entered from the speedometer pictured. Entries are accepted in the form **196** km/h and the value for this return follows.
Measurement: **188** km/h
